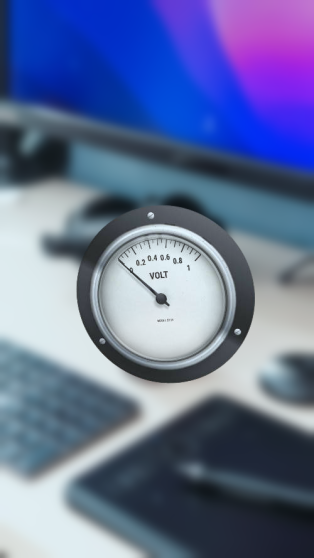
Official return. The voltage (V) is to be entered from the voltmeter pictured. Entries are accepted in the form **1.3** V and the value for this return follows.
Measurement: **0** V
